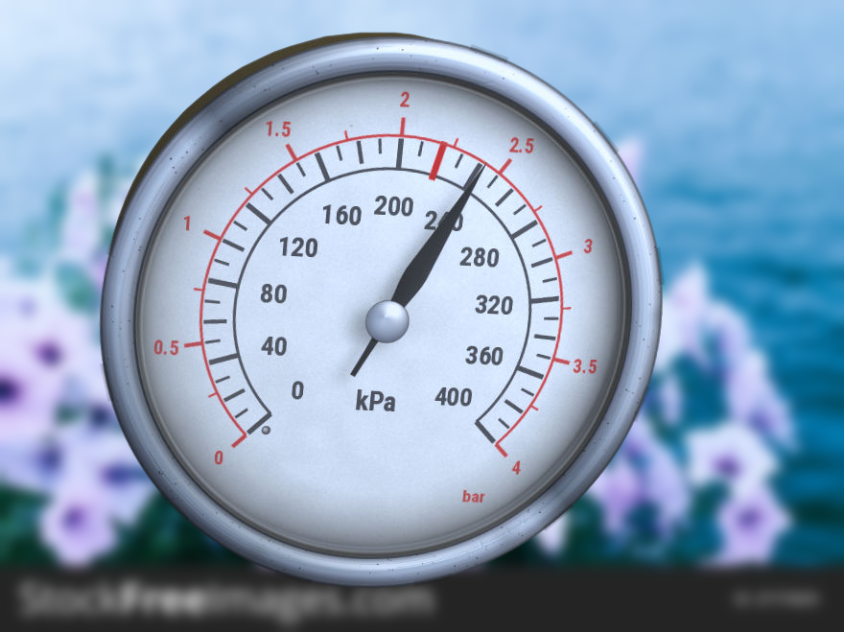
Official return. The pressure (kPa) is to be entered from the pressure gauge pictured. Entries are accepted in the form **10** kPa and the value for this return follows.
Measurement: **240** kPa
